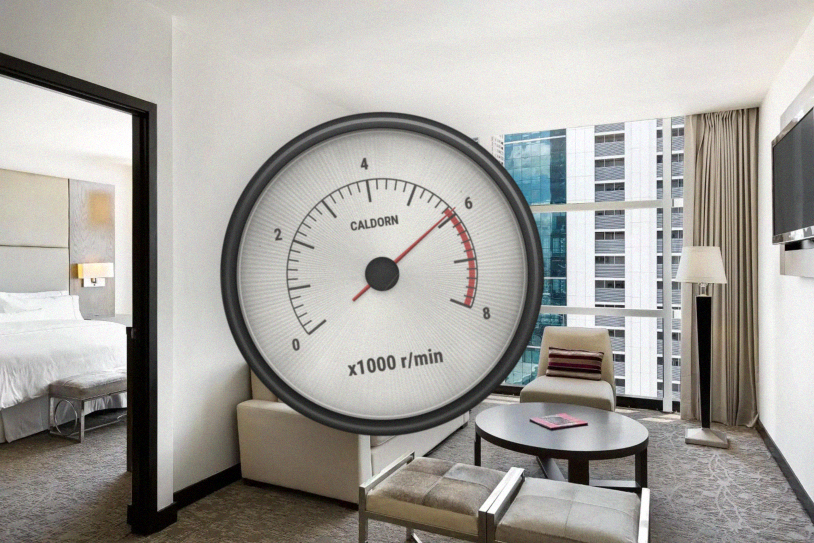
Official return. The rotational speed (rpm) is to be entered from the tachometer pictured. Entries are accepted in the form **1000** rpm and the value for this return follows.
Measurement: **5900** rpm
